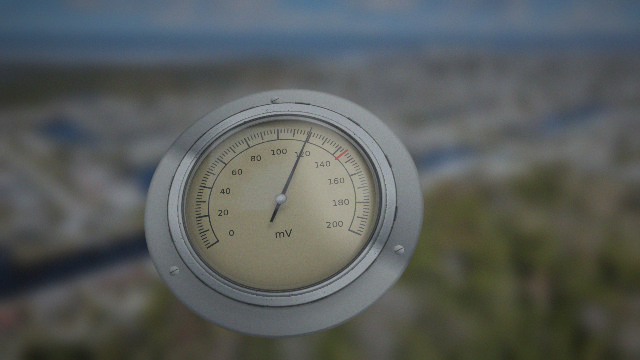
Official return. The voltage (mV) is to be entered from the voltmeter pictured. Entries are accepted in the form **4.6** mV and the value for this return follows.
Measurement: **120** mV
